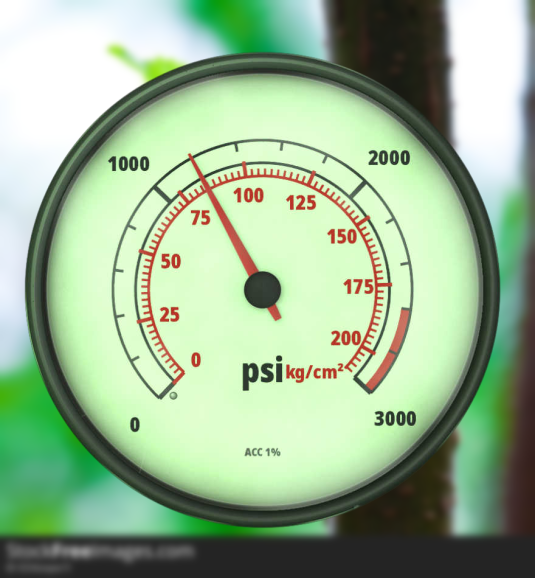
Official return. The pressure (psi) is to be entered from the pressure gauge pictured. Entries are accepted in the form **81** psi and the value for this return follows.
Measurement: **1200** psi
